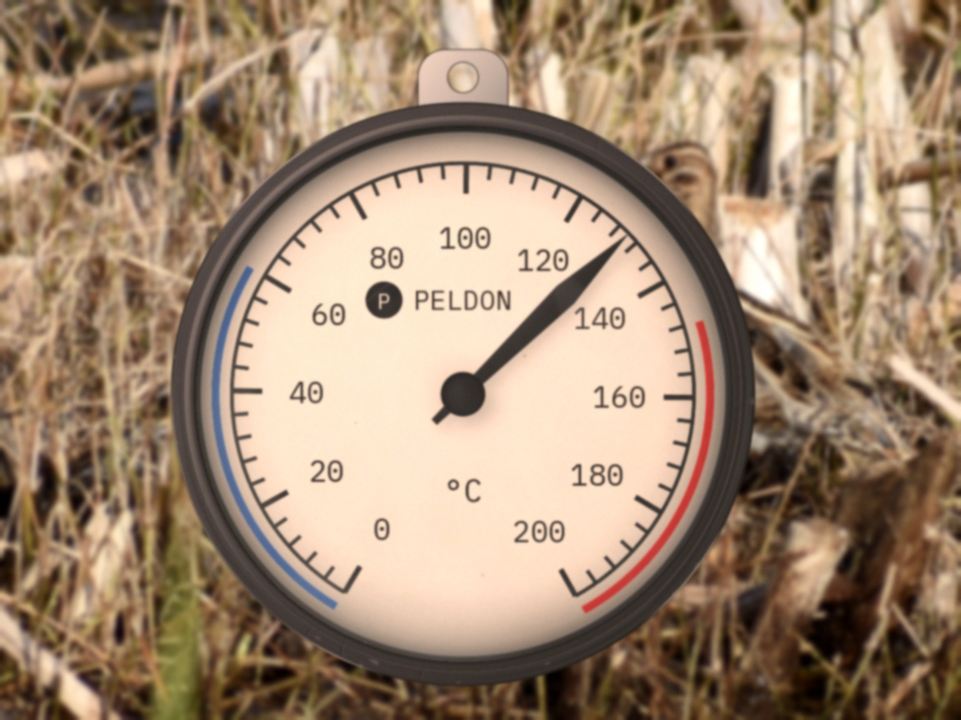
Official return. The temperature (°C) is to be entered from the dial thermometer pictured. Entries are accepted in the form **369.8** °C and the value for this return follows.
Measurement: **130** °C
